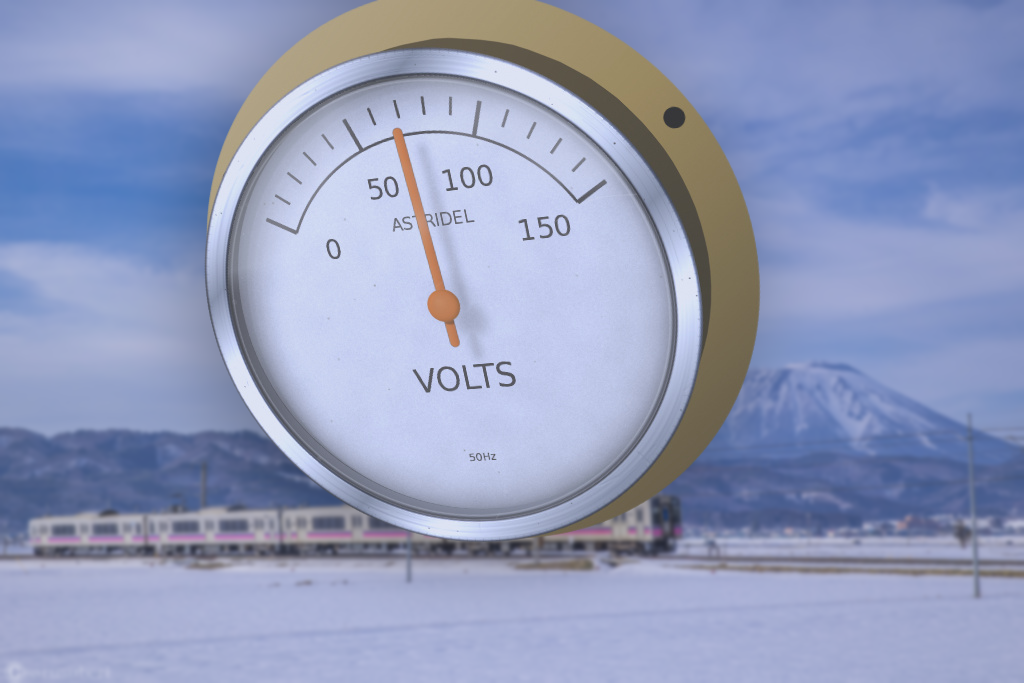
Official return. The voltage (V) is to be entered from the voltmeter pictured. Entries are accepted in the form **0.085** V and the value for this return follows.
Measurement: **70** V
